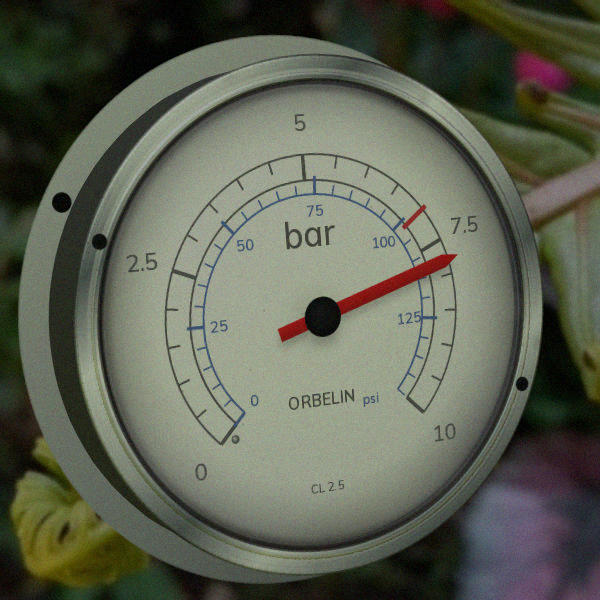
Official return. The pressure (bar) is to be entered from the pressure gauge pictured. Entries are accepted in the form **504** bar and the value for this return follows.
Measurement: **7.75** bar
